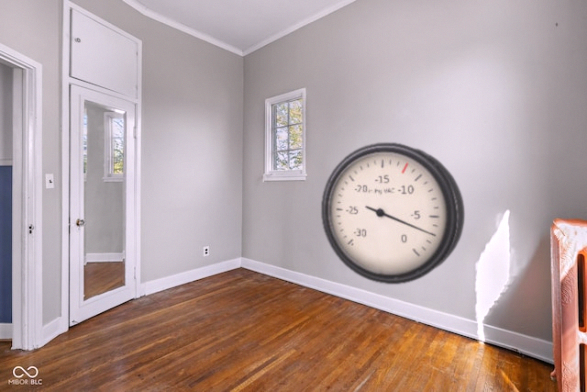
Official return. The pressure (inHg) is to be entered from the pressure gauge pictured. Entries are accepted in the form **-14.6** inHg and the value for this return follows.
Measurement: **-3** inHg
